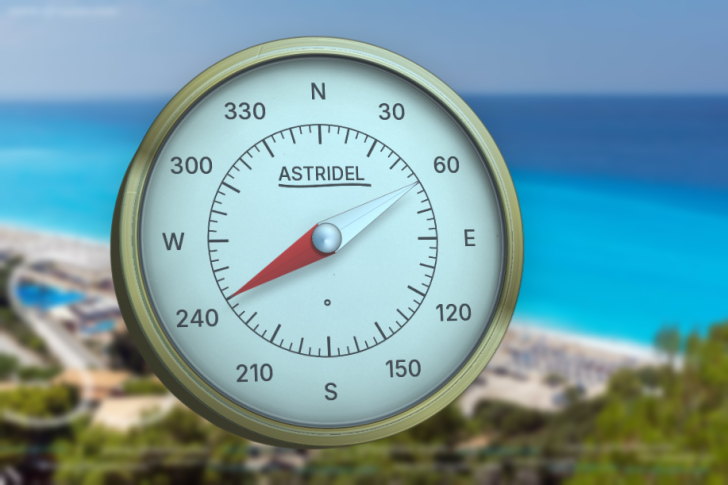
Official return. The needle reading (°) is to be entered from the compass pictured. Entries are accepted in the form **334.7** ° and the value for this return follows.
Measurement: **240** °
